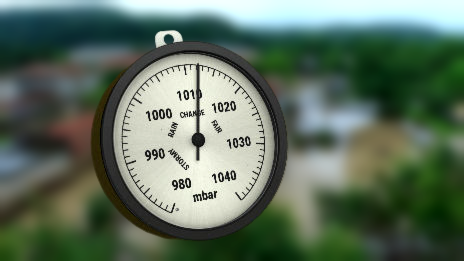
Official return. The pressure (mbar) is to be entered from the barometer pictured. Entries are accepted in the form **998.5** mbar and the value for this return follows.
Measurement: **1012** mbar
